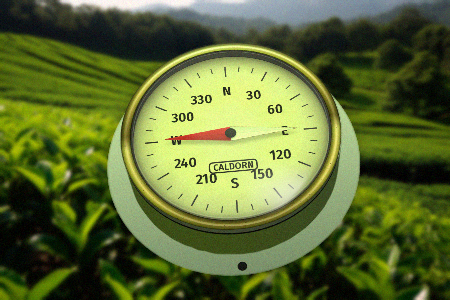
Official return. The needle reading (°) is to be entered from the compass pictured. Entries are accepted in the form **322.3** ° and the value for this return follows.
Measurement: **270** °
